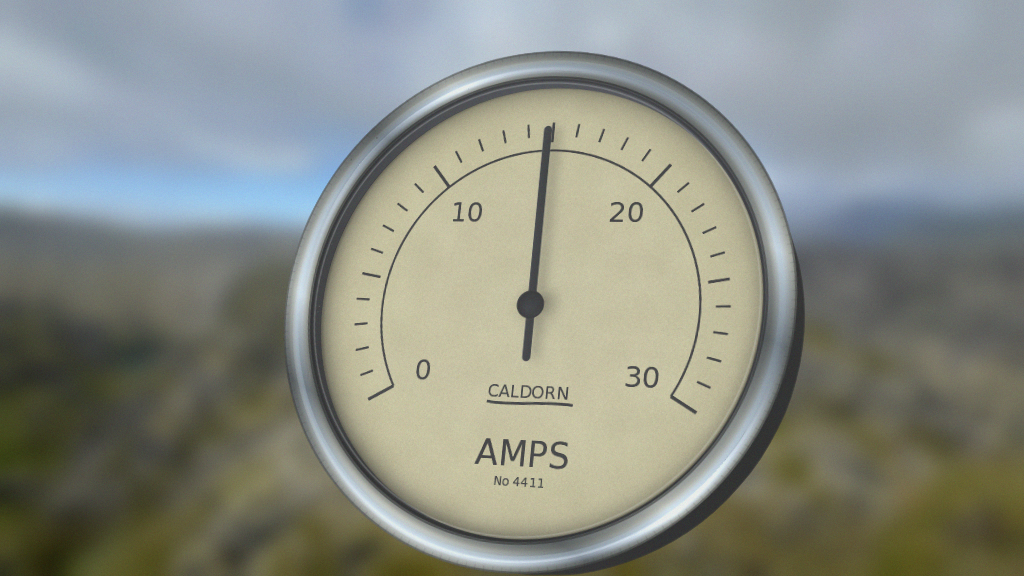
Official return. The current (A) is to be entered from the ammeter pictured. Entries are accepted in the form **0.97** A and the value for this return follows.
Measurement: **15** A
